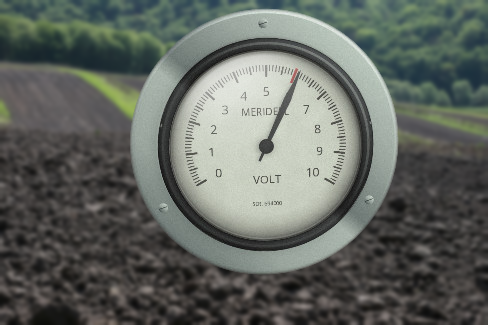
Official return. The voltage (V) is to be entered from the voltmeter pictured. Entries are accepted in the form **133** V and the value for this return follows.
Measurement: **6** V
